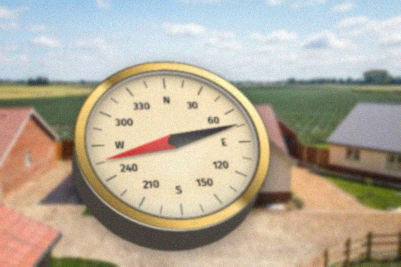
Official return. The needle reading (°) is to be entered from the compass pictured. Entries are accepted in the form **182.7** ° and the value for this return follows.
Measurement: **255** °
